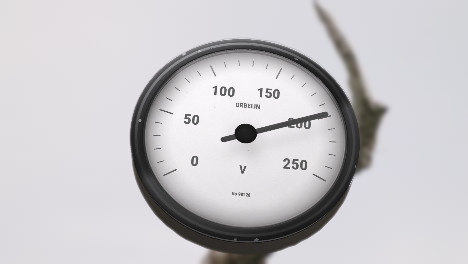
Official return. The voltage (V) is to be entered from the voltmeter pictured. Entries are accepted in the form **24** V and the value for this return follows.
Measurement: **200** V
